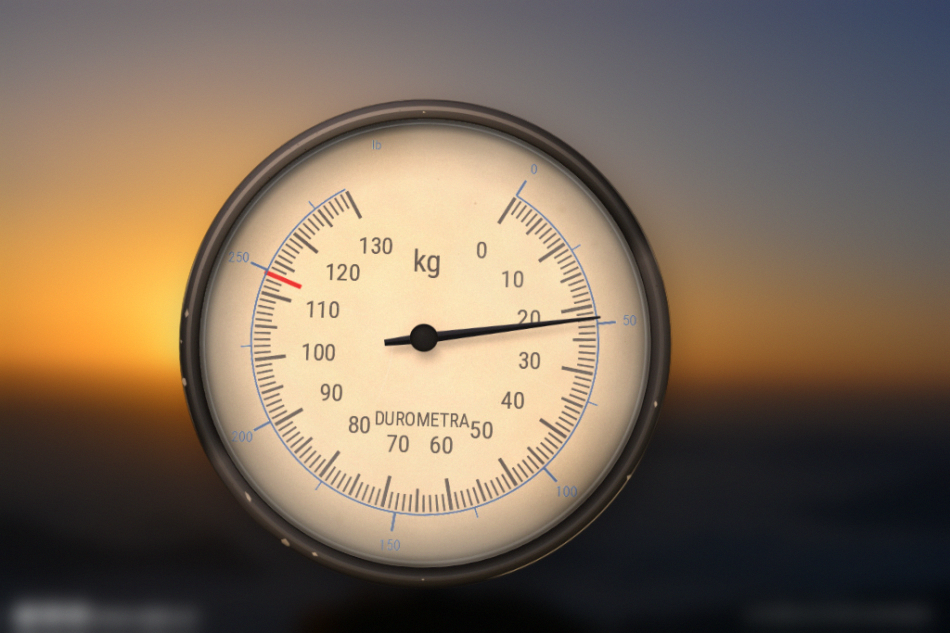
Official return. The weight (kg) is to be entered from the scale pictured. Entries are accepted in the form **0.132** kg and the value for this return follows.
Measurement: **22** kg
